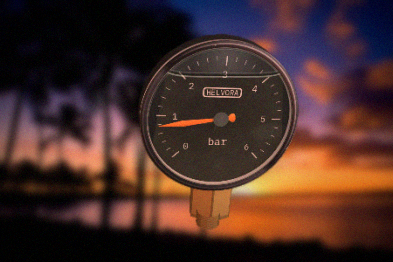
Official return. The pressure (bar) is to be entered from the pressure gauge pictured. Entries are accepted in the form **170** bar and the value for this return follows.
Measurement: **0.8** bar
